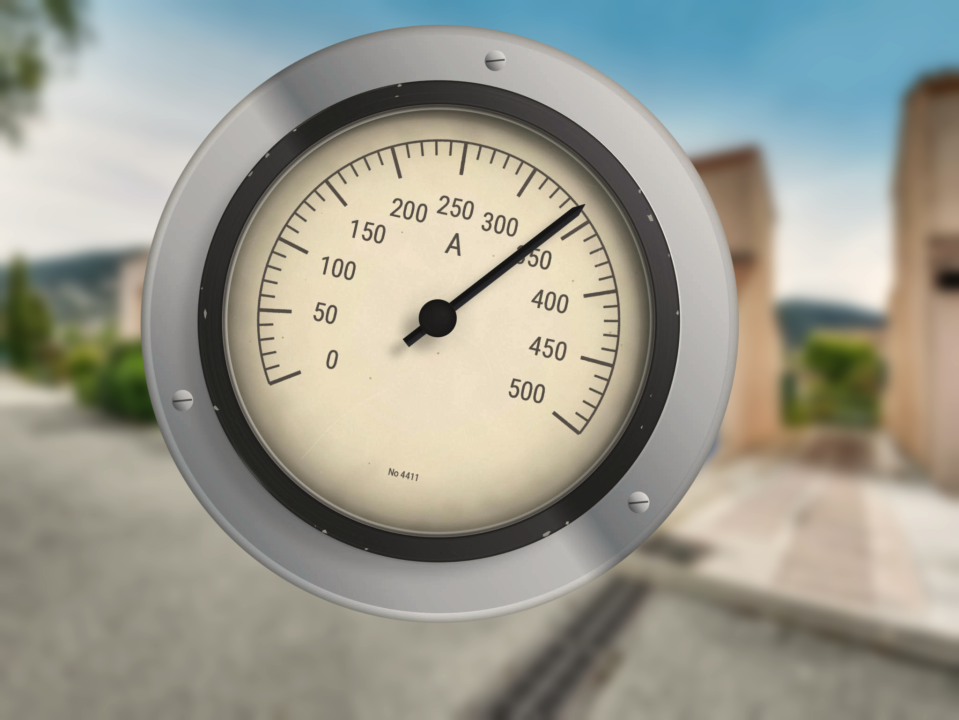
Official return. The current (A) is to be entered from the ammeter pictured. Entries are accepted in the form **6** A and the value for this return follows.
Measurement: **340** A
